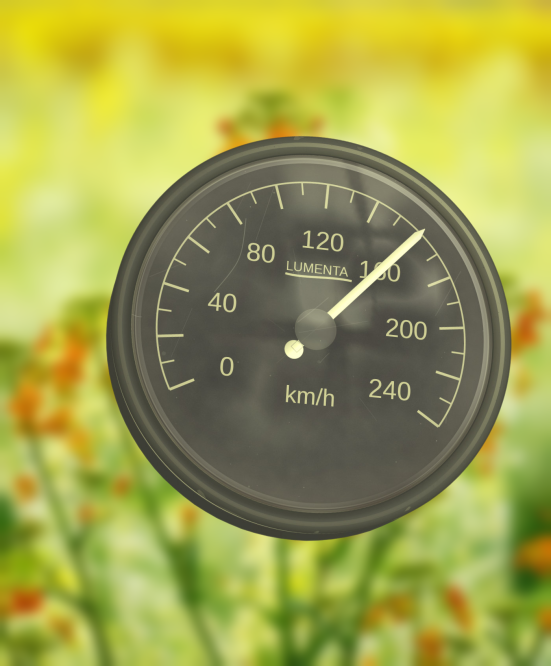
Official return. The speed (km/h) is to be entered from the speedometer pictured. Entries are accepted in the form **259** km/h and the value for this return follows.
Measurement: **160** km/h
